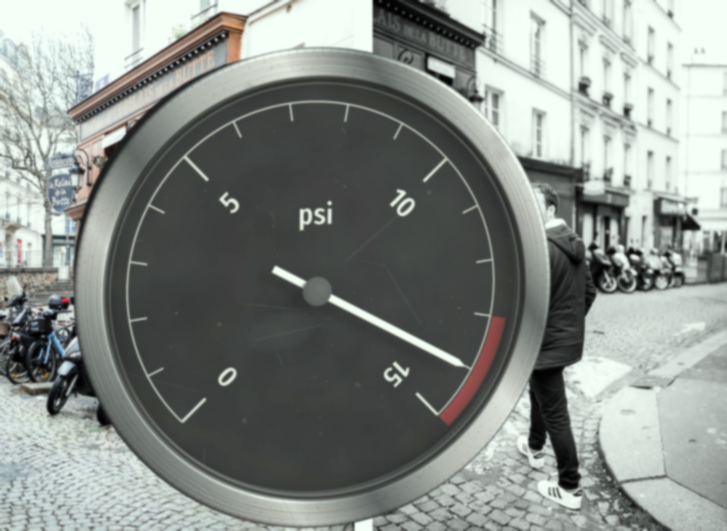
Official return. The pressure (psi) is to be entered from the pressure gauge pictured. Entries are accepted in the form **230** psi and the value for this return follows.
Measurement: **14** psi
